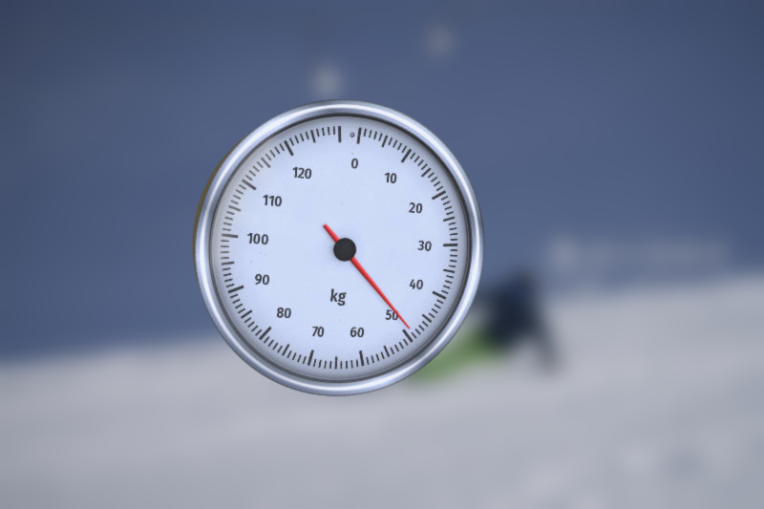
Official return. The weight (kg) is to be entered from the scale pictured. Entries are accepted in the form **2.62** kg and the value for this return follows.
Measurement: **49** kg
